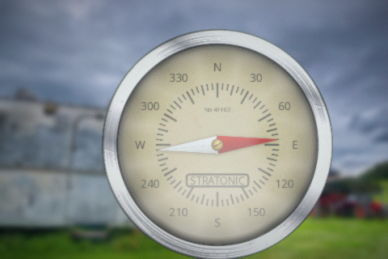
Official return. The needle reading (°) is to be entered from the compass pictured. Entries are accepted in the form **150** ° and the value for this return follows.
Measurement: **85** °
